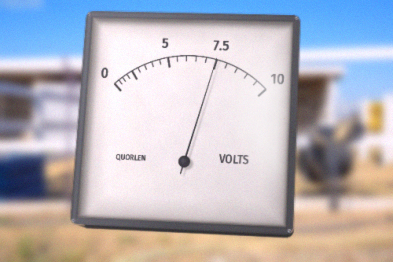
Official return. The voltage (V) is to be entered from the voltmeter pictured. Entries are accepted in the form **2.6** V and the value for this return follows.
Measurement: **7.5** V
